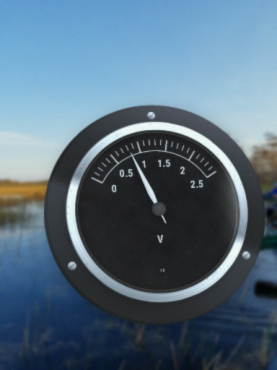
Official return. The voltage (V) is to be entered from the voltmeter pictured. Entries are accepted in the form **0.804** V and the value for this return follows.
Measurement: **0.8** V
